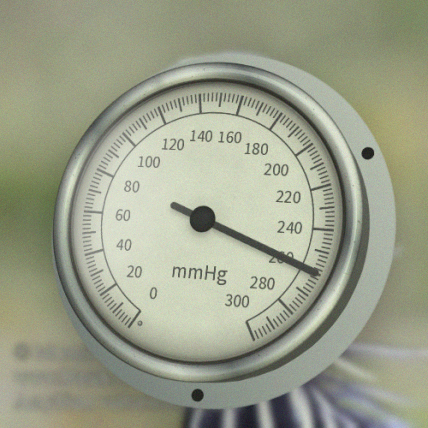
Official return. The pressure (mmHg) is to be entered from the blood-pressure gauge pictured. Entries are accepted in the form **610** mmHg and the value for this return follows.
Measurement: **260** mmHg
